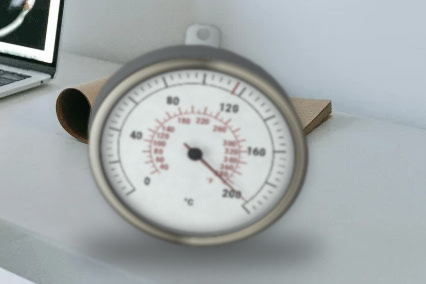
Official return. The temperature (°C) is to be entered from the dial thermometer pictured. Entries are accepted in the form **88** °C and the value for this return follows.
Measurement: **196** °C
